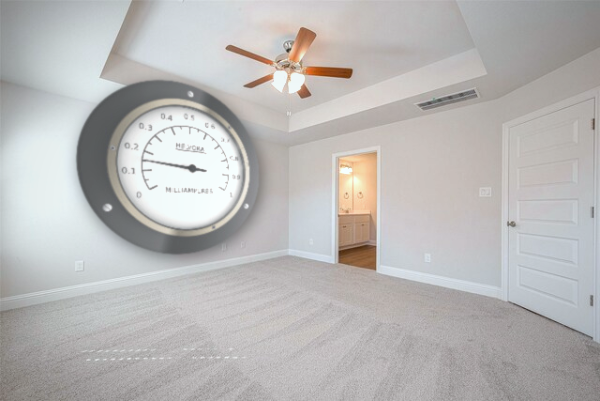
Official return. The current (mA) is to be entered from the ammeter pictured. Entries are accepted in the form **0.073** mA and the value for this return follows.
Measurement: **0.15** mA
